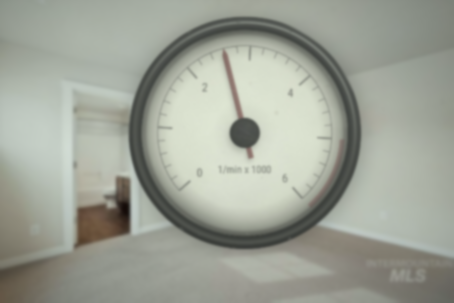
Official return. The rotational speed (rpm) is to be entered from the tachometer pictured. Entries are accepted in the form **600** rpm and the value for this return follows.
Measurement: **2600** rpm
